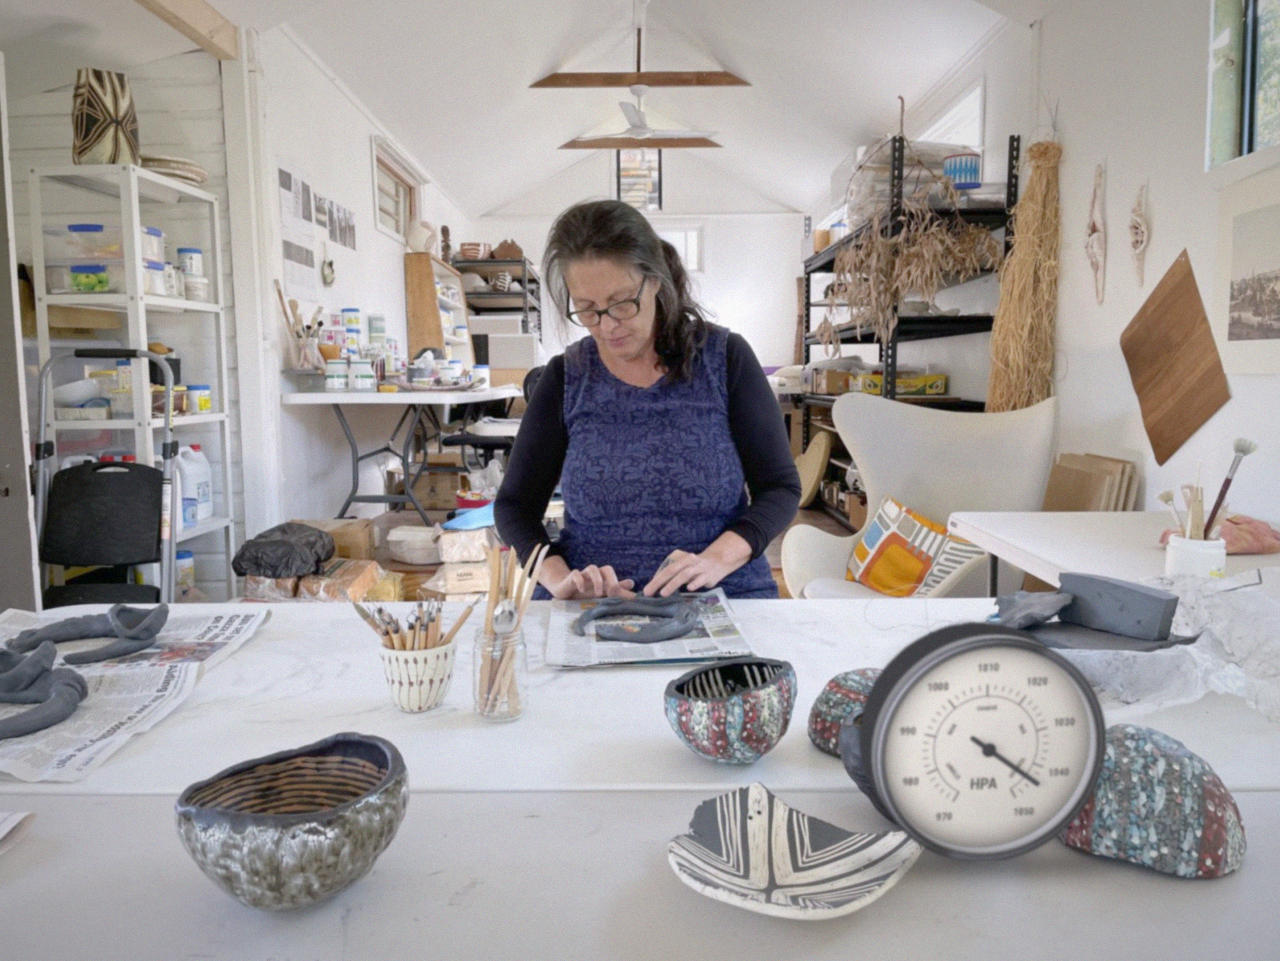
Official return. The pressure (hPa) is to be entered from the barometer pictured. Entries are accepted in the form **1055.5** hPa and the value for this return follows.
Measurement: **1044** hPa
